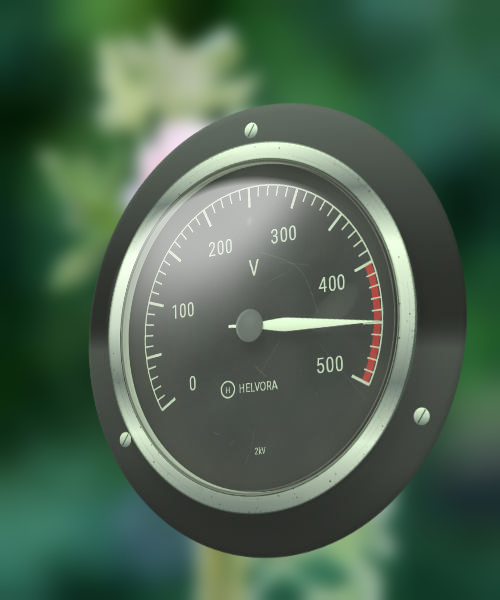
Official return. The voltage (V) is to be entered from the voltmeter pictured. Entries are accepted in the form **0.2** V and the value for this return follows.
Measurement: **450** V
